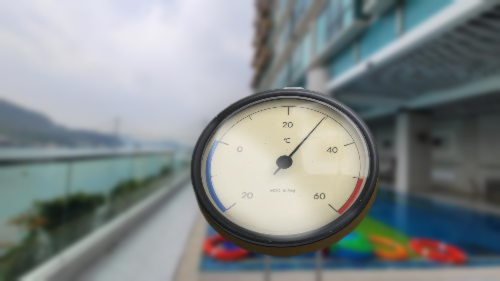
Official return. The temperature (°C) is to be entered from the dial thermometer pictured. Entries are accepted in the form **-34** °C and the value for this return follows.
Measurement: **30** °C
